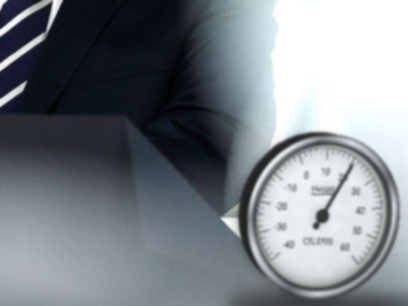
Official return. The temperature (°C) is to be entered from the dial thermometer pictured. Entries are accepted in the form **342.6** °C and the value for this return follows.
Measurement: **20** °C
